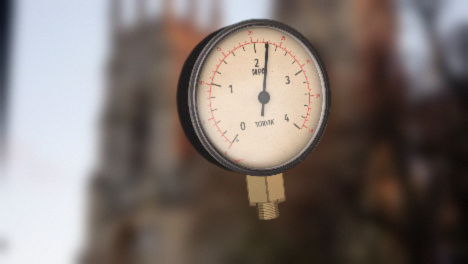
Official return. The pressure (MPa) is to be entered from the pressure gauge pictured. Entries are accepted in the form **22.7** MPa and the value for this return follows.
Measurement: **2.2** MPa
